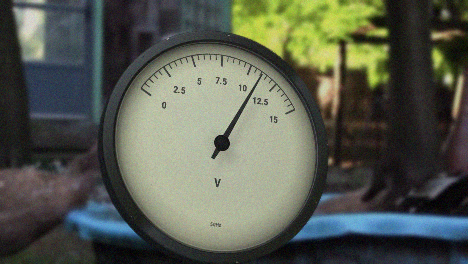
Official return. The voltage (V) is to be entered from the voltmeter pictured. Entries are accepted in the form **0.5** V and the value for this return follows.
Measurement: **11** V
